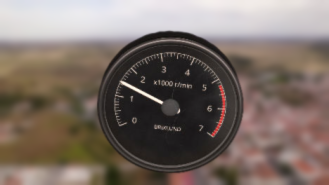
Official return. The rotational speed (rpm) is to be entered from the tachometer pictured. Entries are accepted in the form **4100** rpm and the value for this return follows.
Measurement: **1500** rpm
